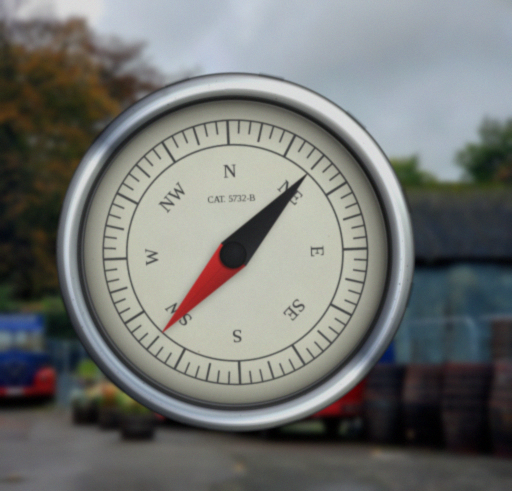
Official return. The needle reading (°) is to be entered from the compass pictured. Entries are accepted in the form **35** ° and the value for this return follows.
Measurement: **225** °
